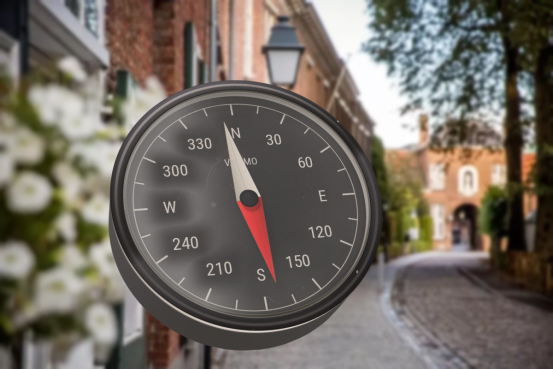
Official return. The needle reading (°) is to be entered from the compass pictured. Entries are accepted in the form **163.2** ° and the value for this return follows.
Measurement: **172.5** °
